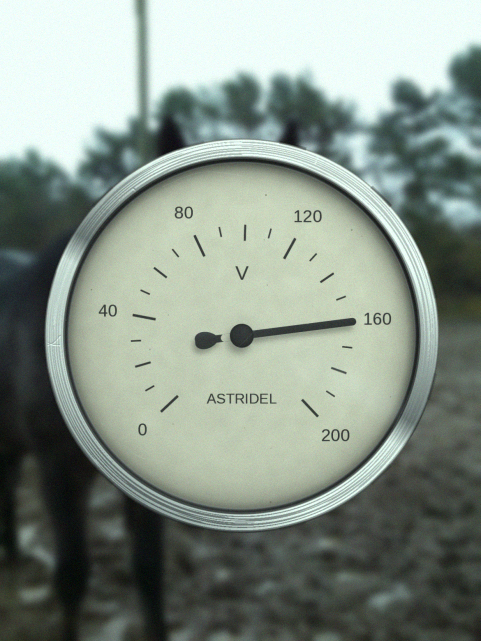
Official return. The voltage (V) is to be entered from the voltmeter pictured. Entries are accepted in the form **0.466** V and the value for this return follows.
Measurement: **160** V
